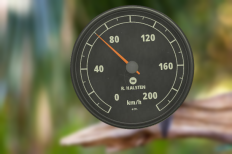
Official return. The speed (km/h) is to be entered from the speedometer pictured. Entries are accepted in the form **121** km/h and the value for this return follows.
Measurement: **70** km/h
